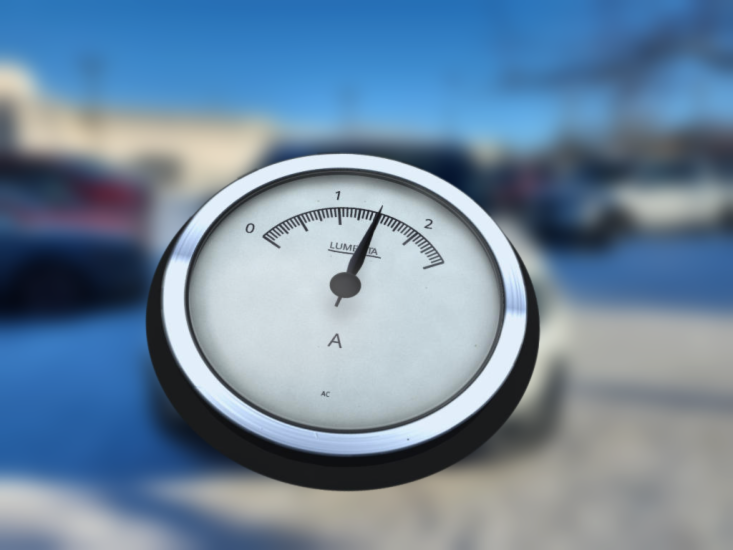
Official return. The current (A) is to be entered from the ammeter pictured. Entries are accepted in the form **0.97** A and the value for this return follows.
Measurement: **1.5** A
